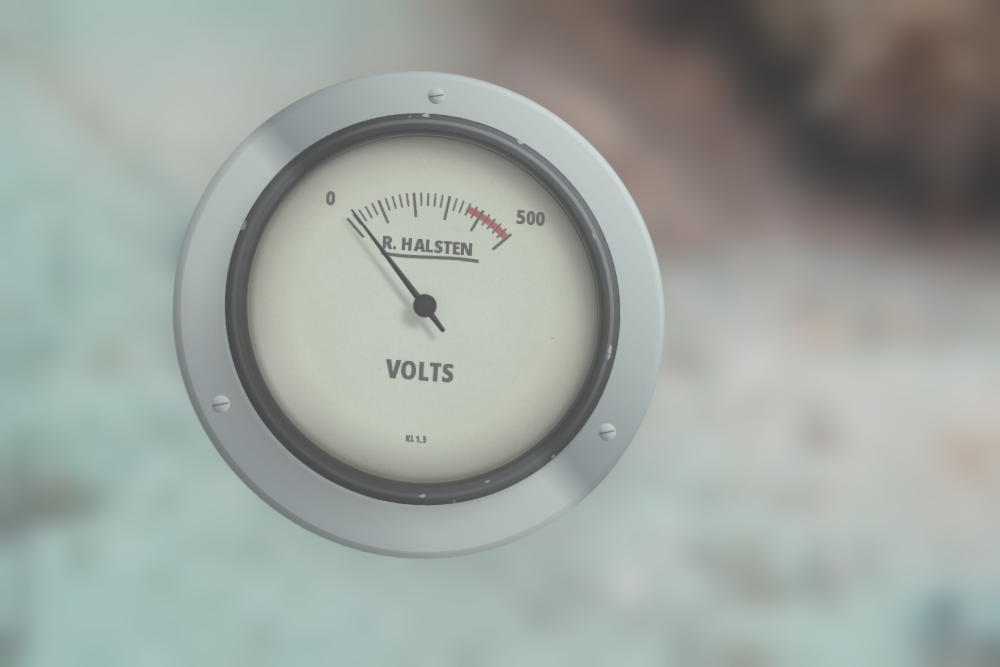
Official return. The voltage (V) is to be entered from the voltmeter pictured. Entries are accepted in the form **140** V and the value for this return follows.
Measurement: **20** V
